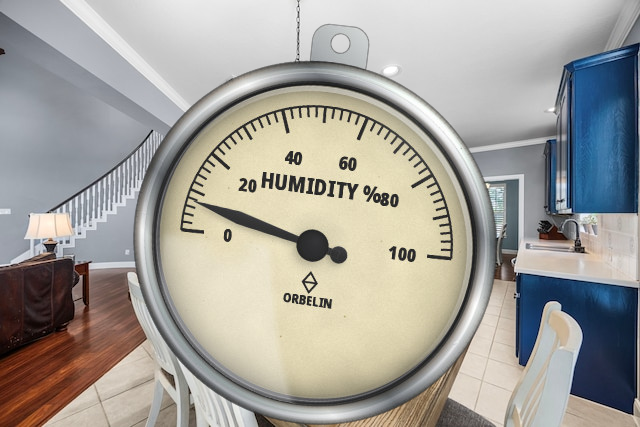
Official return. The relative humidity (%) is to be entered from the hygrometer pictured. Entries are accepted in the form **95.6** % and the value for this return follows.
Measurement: **8** %
